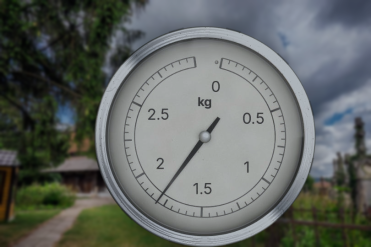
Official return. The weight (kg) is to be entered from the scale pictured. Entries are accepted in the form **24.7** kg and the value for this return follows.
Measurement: **1.8** kg
